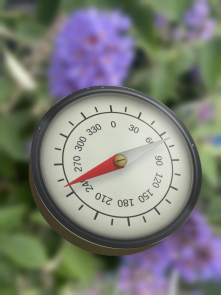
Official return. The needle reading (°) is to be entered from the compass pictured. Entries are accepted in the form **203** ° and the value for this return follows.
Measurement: **247.5** °
